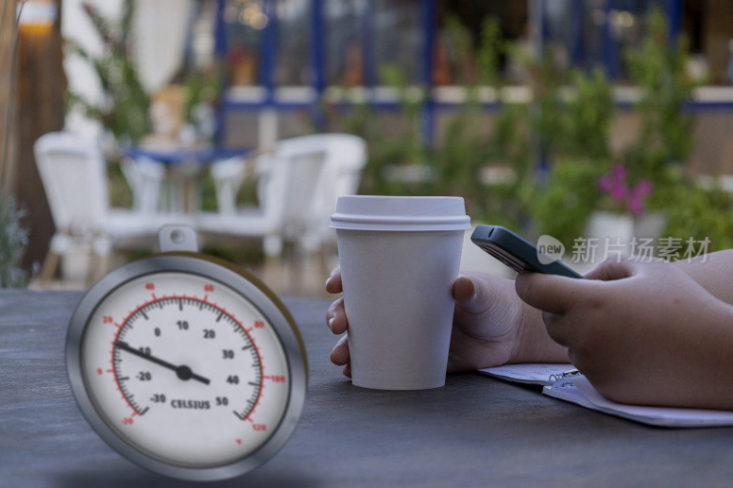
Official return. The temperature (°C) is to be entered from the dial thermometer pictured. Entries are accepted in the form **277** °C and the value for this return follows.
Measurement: **-10** °C
